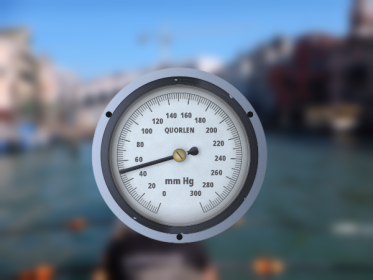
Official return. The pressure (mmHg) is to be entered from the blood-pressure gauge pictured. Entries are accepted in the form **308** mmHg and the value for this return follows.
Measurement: **50** mmHg
